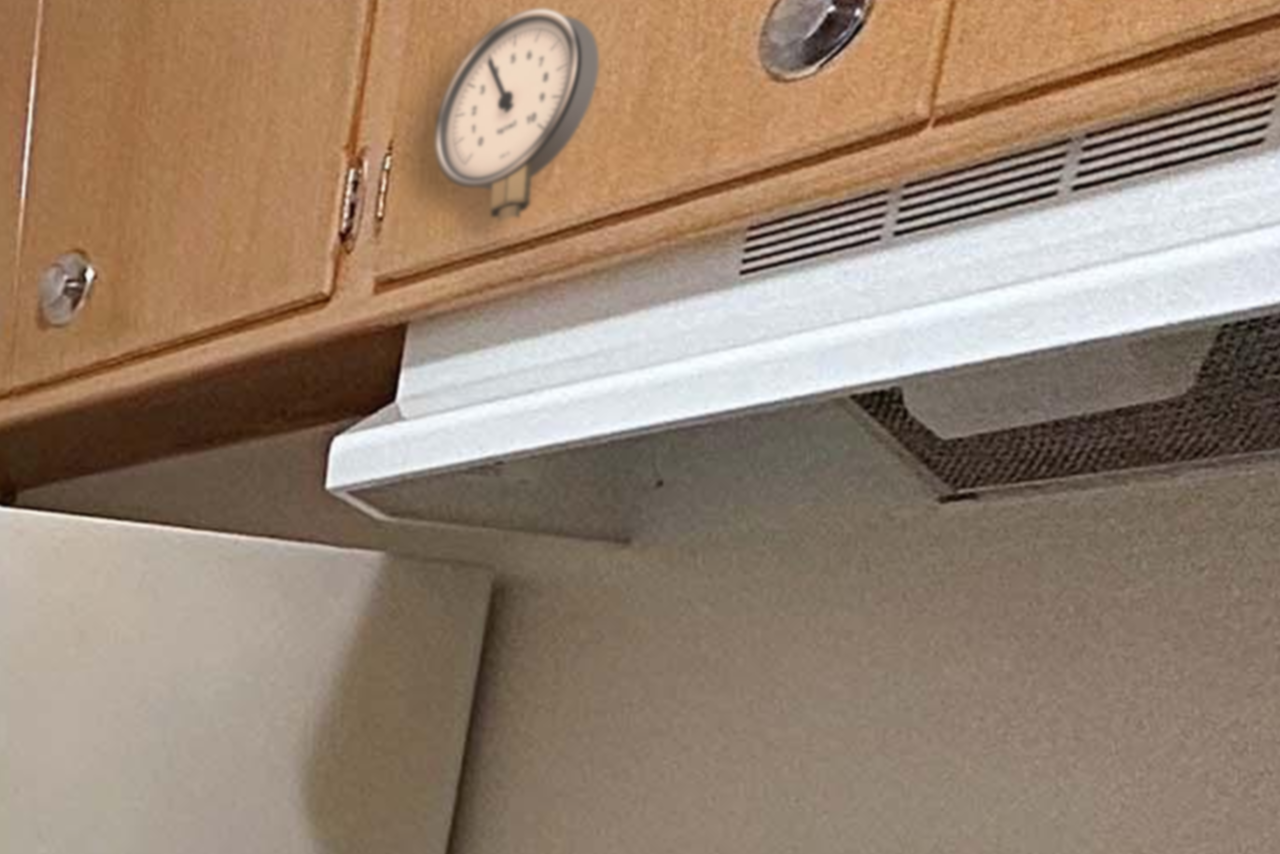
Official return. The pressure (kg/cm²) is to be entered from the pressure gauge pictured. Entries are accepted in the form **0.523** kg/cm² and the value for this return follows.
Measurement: **4** kg/cm²
